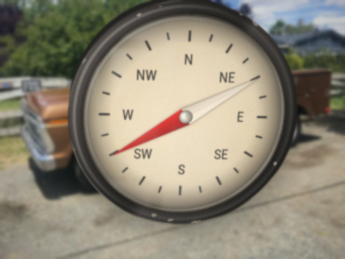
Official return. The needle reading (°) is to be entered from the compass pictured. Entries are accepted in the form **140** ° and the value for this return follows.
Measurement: **240** °
